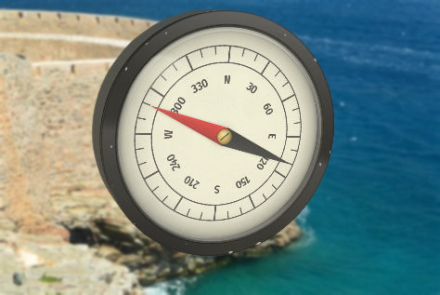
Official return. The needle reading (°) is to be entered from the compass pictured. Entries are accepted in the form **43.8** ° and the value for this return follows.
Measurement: **290** °
